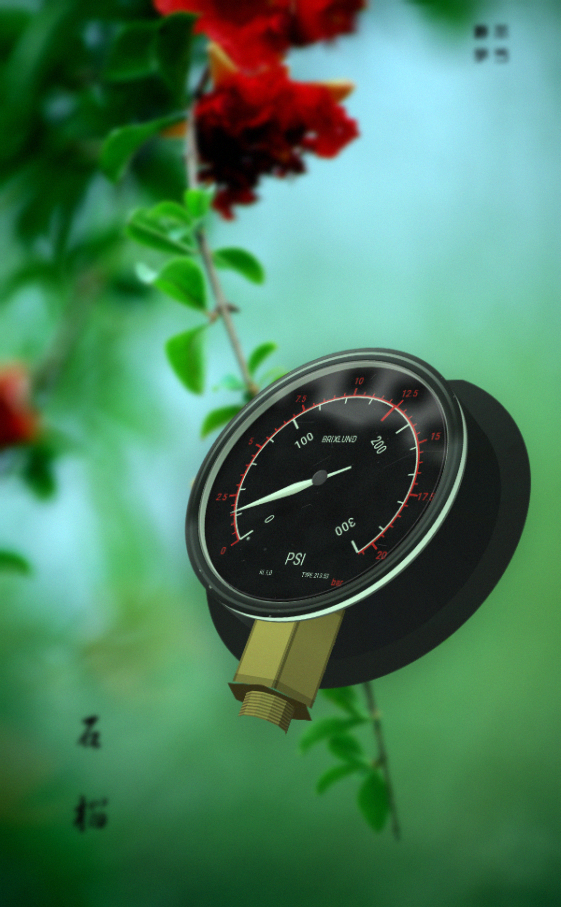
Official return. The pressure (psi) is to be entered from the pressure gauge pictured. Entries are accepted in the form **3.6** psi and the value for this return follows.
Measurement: **20** psi
